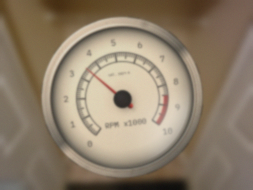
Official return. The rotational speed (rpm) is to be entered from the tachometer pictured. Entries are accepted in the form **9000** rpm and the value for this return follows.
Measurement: **3500** rpm
